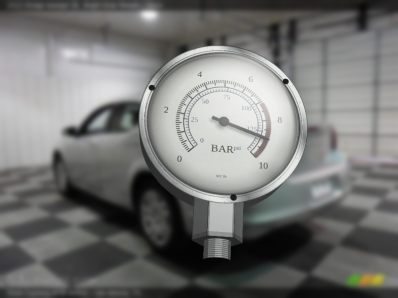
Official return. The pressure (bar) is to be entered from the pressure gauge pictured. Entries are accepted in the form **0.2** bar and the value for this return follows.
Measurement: **9** bar
